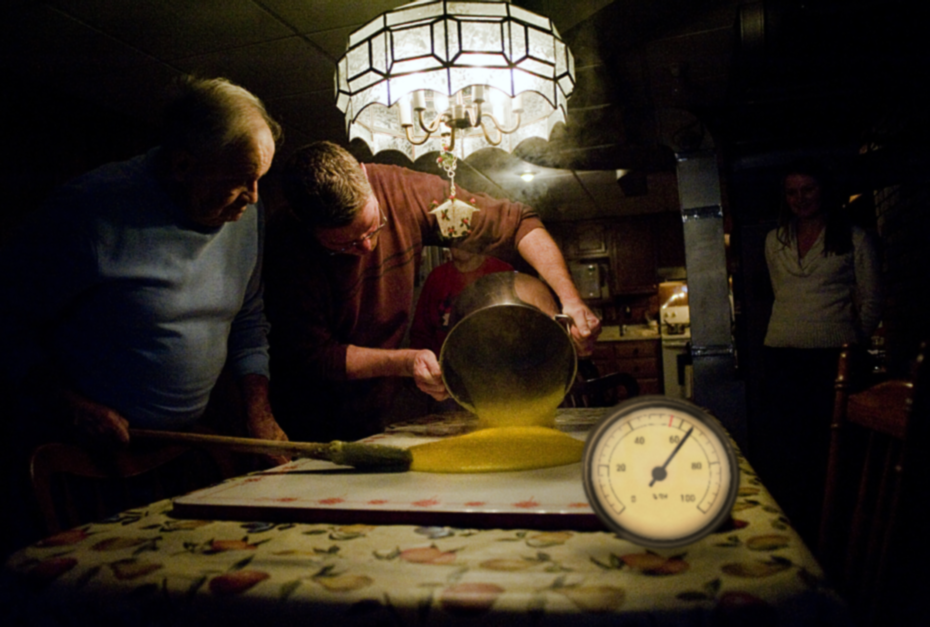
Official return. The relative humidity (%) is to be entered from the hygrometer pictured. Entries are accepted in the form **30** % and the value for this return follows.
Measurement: **64** %
